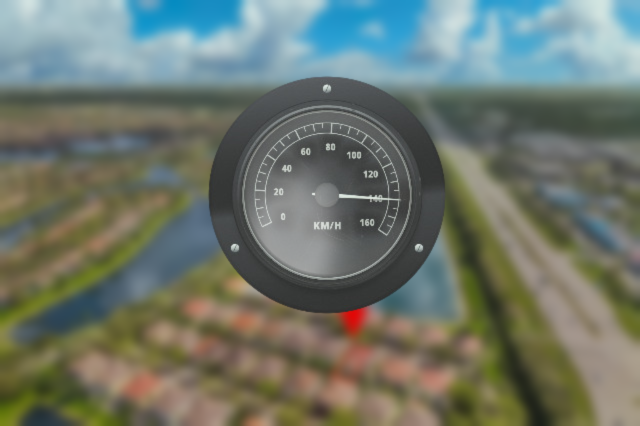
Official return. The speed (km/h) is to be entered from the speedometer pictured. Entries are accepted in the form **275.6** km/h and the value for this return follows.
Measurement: **140** km/h
